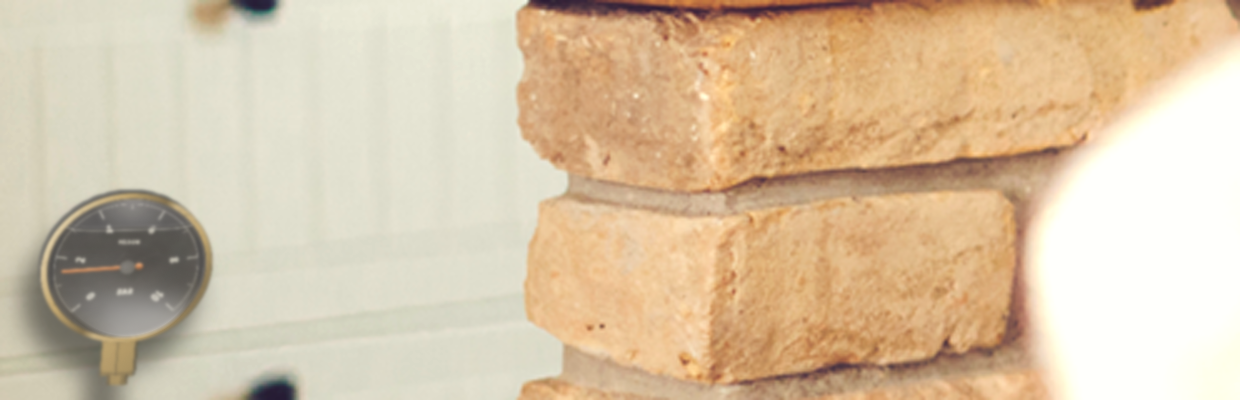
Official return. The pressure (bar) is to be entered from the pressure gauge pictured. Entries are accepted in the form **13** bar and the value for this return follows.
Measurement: **1.5** bar
